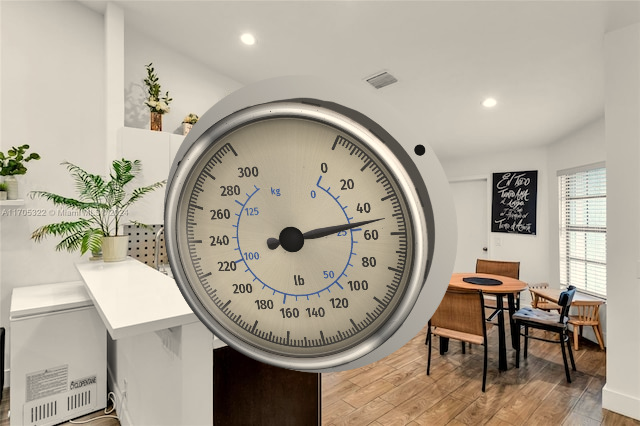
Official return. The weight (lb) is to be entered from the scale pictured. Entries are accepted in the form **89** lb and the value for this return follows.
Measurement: **50** lb
